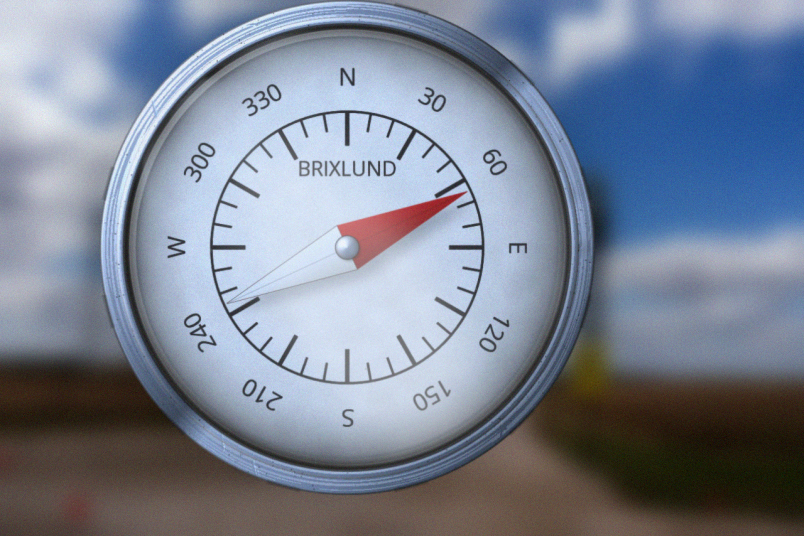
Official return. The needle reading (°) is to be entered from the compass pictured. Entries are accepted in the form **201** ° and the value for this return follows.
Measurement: **65** °
